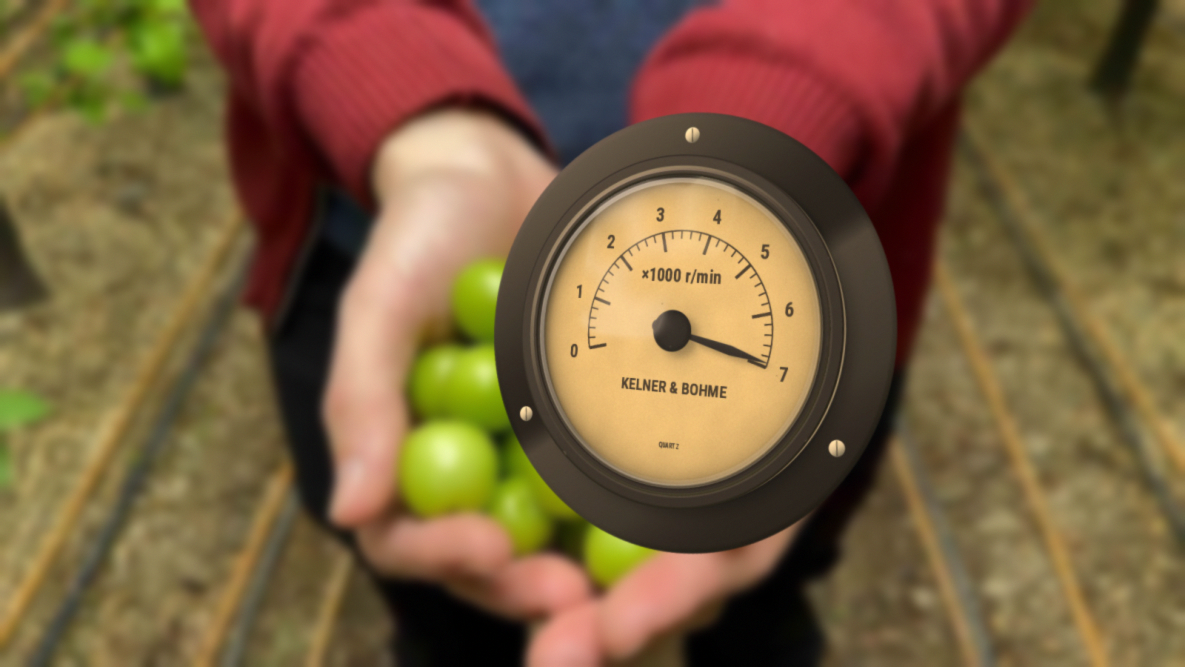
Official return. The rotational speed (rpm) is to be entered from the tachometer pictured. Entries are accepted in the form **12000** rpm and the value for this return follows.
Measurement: **6900** rpm
